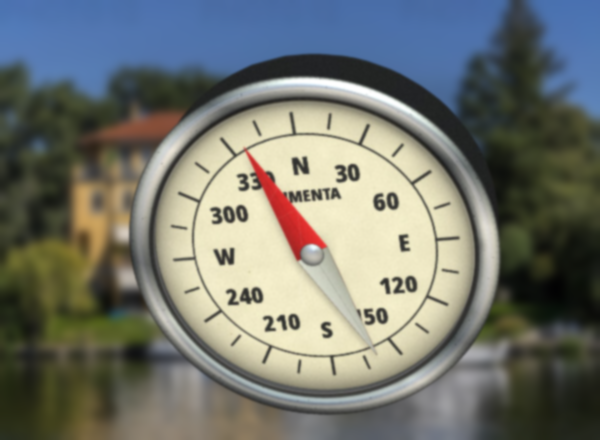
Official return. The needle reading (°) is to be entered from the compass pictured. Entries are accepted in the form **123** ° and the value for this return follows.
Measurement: **337.5** °
